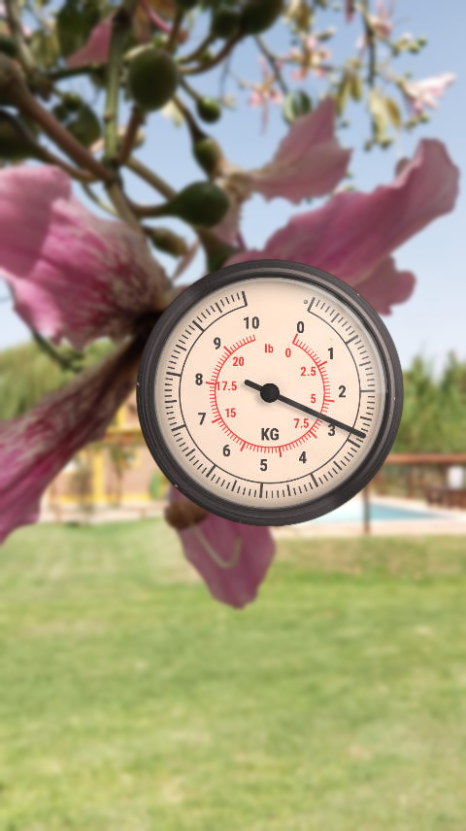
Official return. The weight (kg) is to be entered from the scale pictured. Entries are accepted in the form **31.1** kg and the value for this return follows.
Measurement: **2.8** kg
